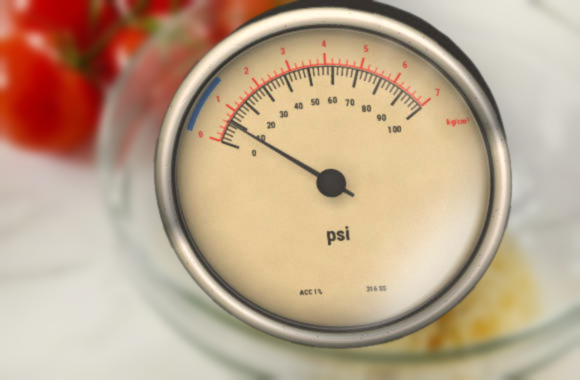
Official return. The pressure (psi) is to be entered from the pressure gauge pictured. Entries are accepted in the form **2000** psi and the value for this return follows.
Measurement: **10** psi
